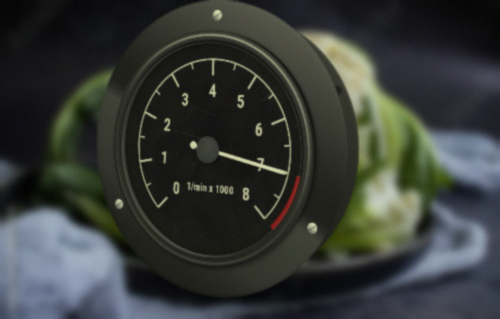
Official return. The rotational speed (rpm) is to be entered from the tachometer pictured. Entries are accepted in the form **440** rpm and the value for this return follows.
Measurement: **7000** rpm
